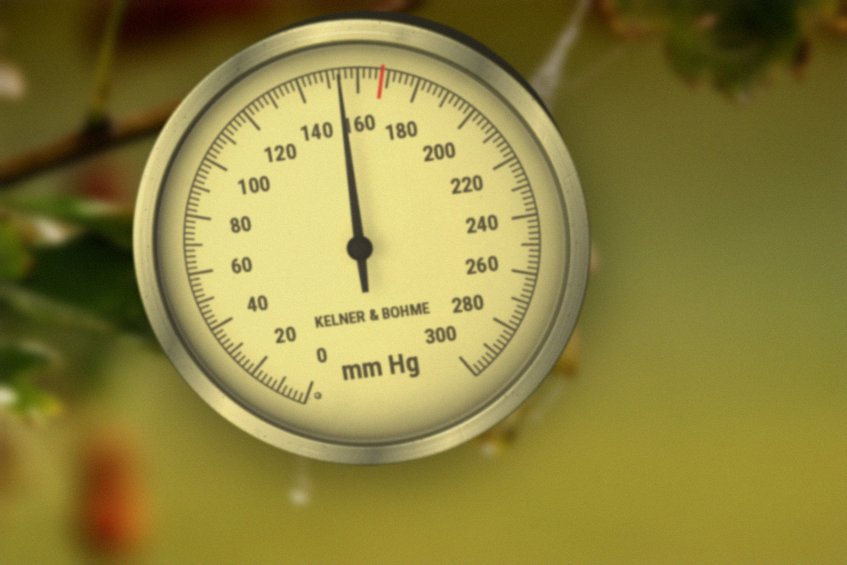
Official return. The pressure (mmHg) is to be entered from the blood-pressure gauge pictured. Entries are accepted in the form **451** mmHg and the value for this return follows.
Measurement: **154** mmHg
